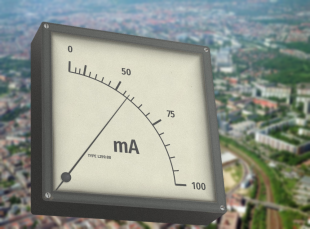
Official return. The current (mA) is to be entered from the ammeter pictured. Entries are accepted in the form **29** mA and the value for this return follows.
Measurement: **57.5** mA
